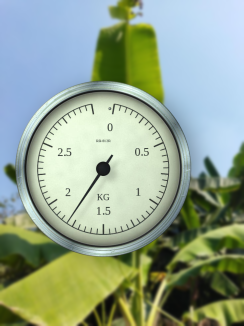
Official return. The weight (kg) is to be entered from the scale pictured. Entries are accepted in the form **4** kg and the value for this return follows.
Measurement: **1.8** kg
